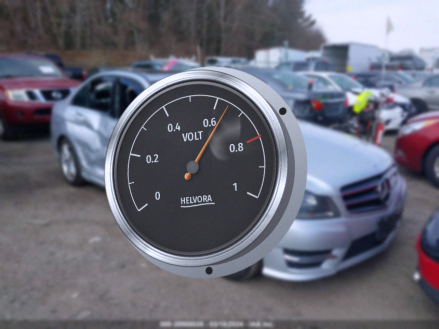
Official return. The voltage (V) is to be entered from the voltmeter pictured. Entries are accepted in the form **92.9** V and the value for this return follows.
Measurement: **0.65** V
